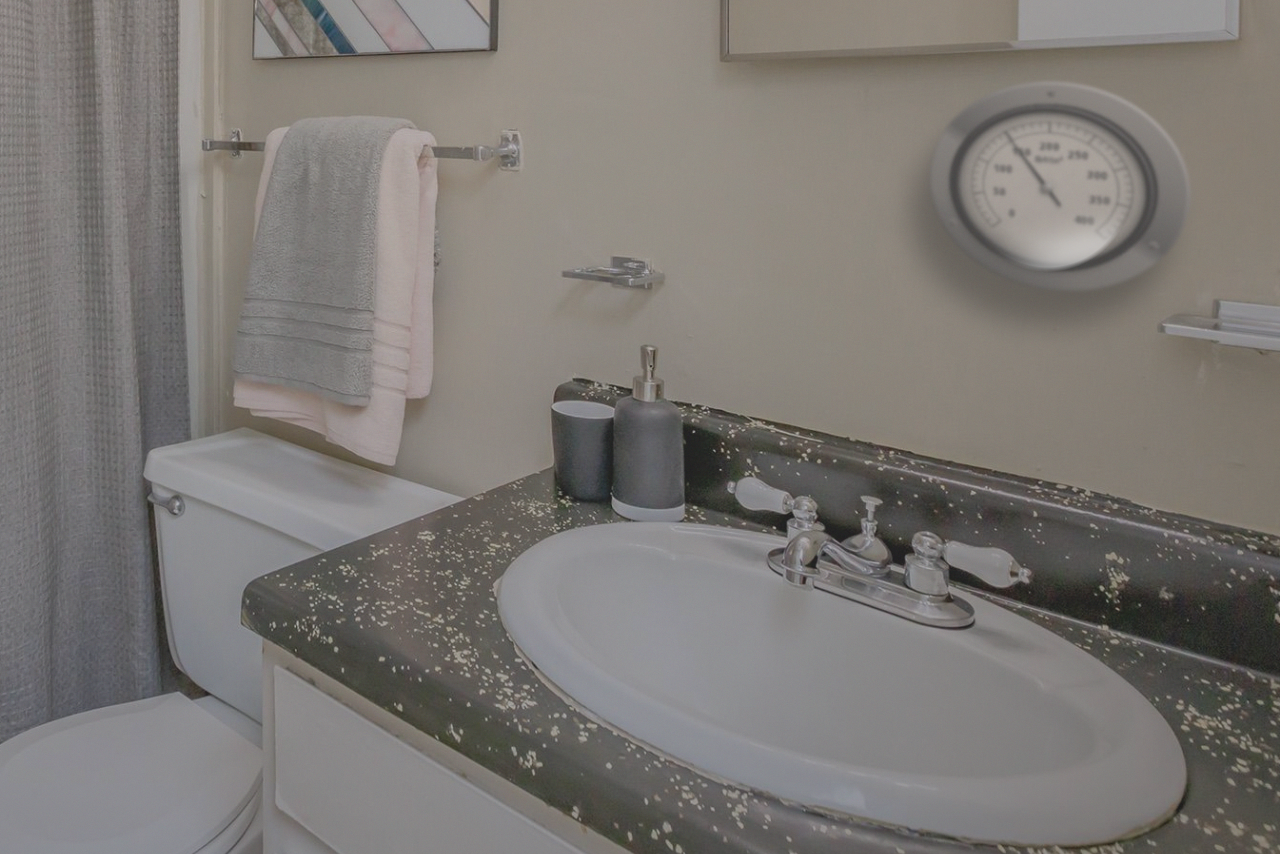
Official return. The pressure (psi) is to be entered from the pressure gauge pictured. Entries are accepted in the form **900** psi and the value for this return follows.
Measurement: **150** psi
